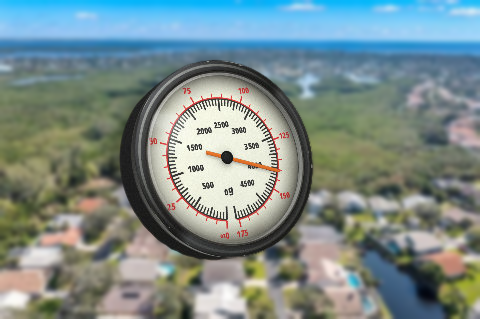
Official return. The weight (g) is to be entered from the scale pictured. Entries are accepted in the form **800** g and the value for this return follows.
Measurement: **4000** g
